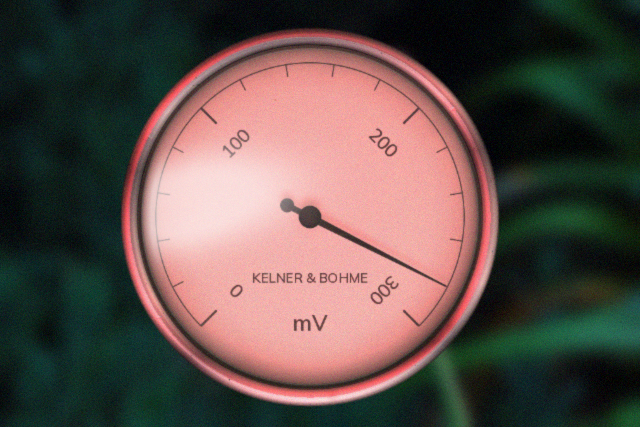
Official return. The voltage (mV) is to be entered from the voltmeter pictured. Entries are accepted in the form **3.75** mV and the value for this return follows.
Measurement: **280** mV
